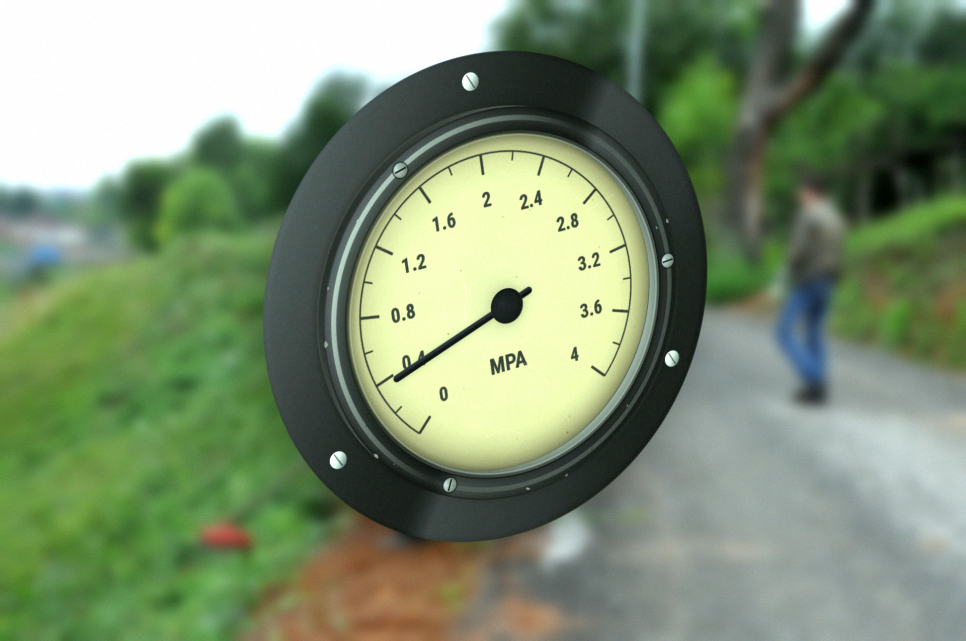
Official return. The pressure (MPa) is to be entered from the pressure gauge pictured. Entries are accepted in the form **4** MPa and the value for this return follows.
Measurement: **0.4** MPa
